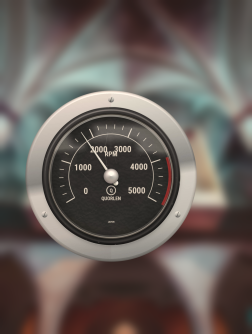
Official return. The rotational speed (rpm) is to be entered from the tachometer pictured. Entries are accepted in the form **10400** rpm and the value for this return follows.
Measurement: **1800** rpm
